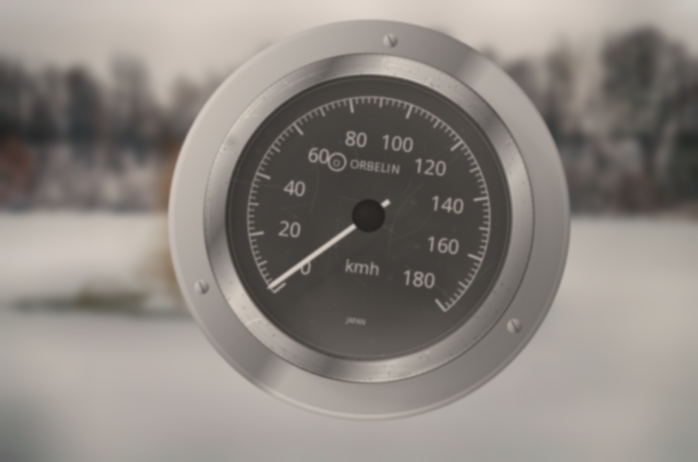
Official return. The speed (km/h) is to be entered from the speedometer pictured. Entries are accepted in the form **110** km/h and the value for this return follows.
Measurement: **2** km/h
